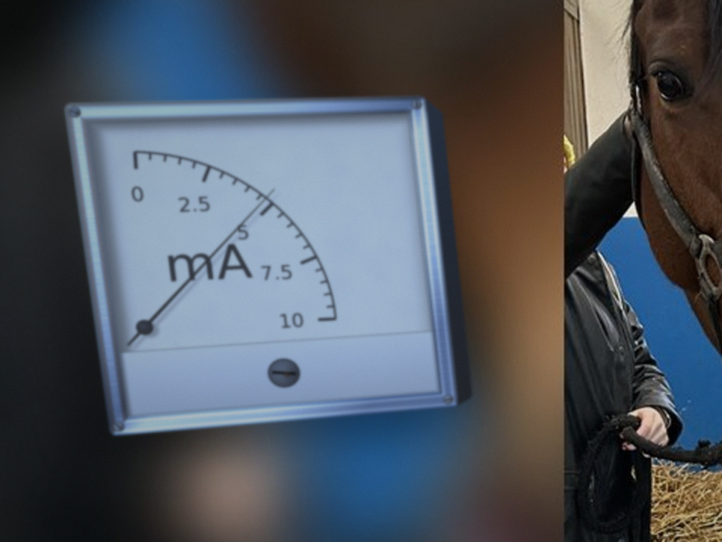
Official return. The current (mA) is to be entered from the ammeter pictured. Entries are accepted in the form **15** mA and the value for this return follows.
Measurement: **4.75** mA
